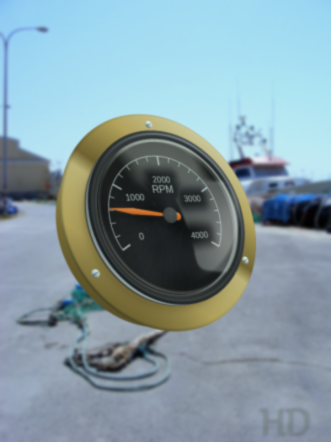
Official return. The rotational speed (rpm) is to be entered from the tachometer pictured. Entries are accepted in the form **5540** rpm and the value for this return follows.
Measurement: **600** rpm
